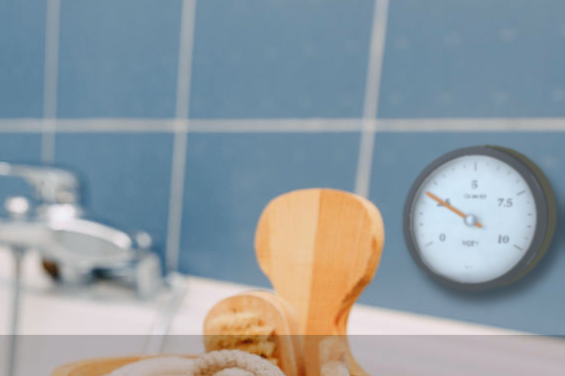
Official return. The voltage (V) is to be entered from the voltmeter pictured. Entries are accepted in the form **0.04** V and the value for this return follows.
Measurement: **2.5** V
